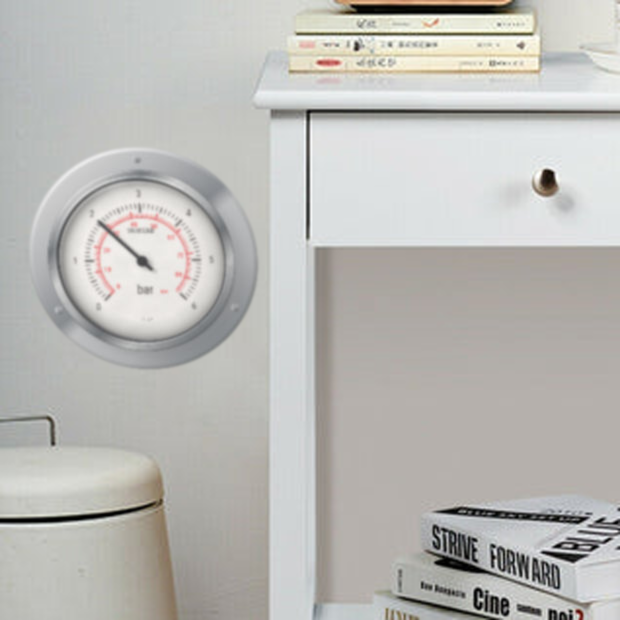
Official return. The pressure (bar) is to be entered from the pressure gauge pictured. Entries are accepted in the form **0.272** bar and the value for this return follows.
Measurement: **2** bar
